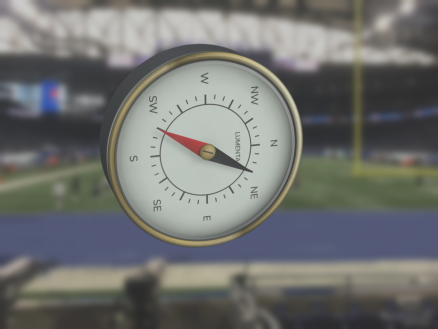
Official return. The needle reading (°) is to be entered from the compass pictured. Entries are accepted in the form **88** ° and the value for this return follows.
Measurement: **210** °
